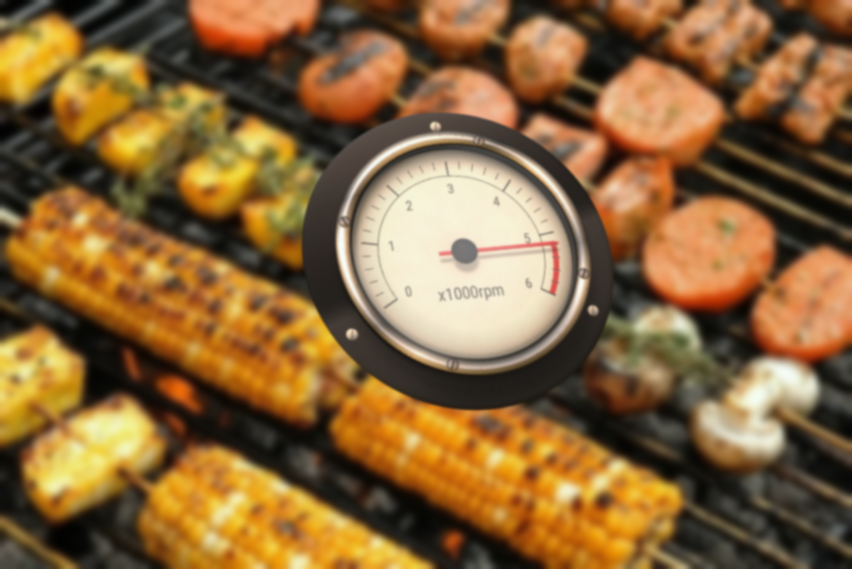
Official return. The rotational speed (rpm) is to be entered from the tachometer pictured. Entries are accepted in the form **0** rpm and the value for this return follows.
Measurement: **5200** rpm
